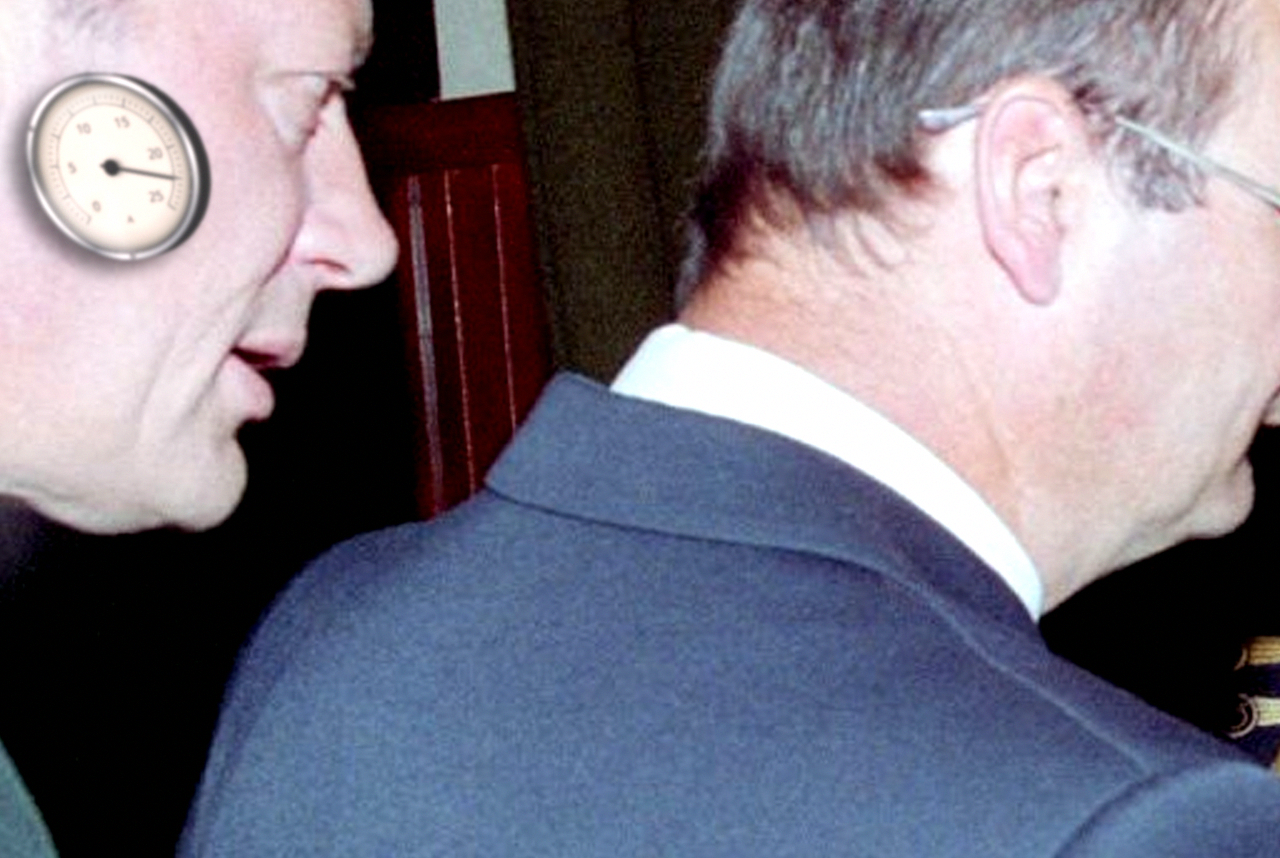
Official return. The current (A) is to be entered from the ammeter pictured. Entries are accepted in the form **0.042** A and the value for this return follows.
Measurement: **22.5** A
